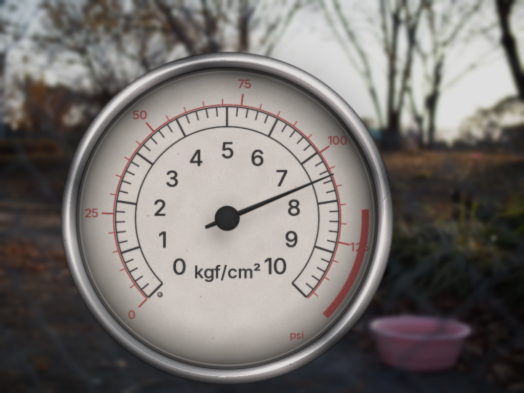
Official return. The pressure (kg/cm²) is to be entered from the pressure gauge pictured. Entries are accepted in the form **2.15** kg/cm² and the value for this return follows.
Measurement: **7.5** kg/cm²
